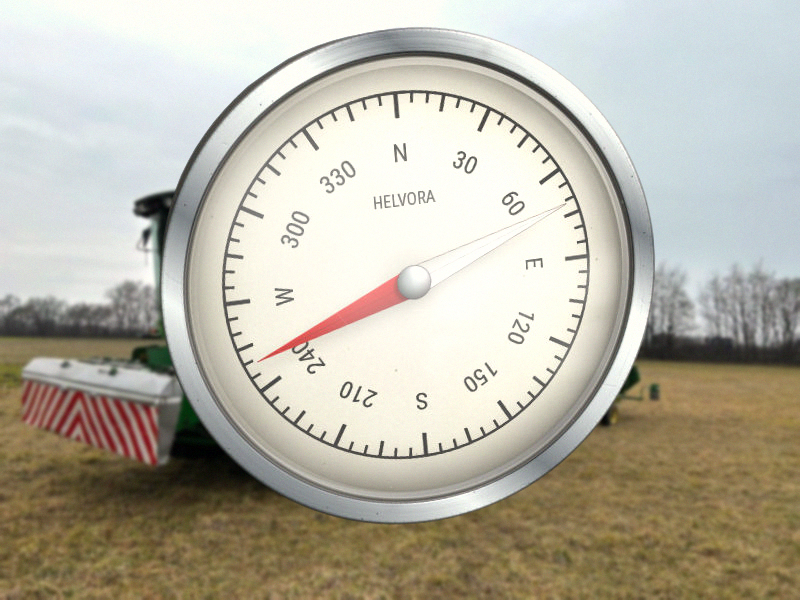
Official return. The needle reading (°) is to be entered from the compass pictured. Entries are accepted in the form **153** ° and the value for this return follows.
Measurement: **250** °
